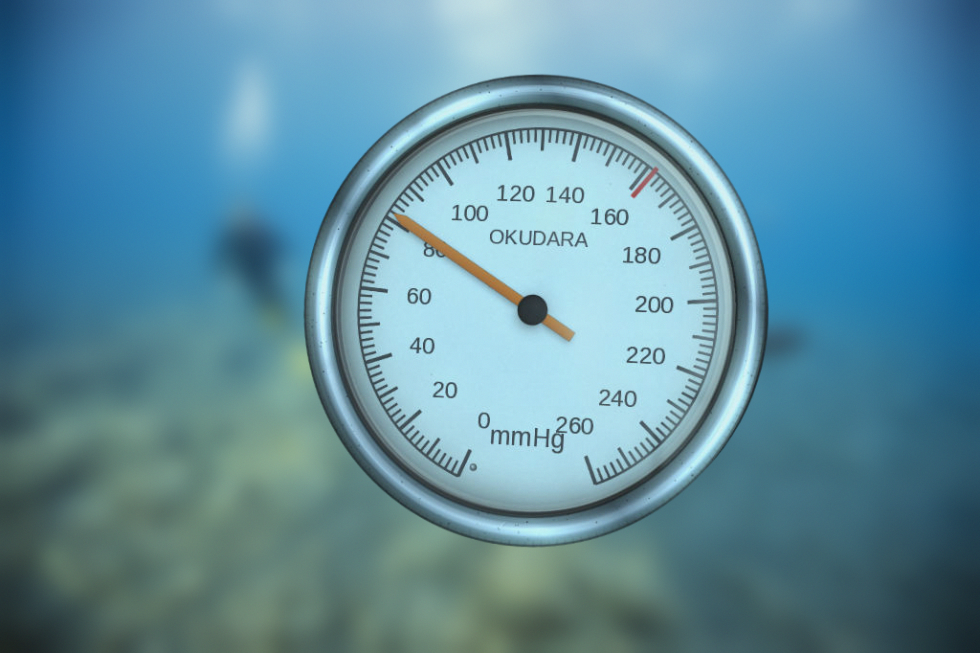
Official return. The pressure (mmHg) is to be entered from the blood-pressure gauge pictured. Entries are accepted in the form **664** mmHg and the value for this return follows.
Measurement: **82** mmHg
